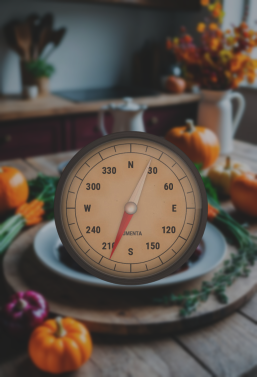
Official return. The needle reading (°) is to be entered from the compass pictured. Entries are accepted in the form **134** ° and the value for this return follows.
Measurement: **202.5** °
